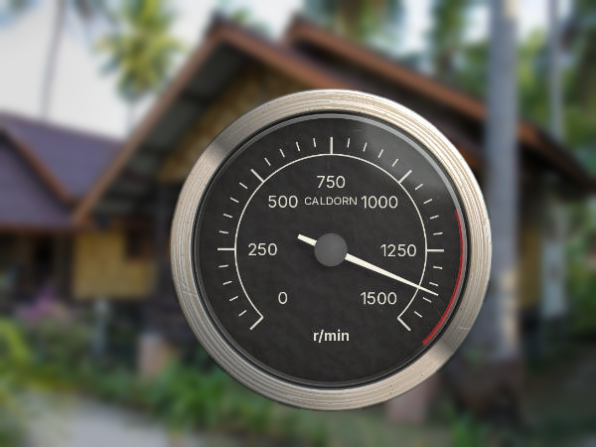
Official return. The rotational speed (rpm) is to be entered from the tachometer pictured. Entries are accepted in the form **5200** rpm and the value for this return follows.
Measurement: **1375** rpm
